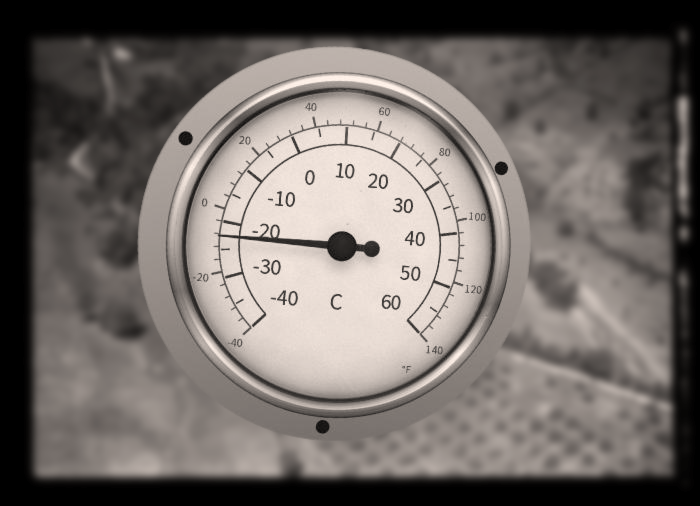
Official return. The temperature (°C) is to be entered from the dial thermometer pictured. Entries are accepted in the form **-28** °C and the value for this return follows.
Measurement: **-22.5** °C
